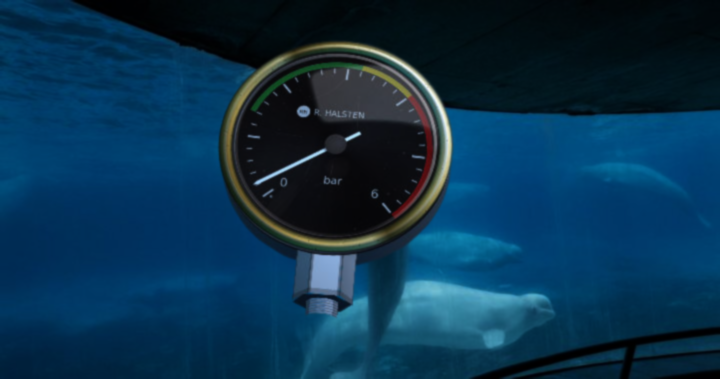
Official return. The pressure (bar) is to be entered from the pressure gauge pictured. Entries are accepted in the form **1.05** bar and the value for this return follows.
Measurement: **0.2** bar
